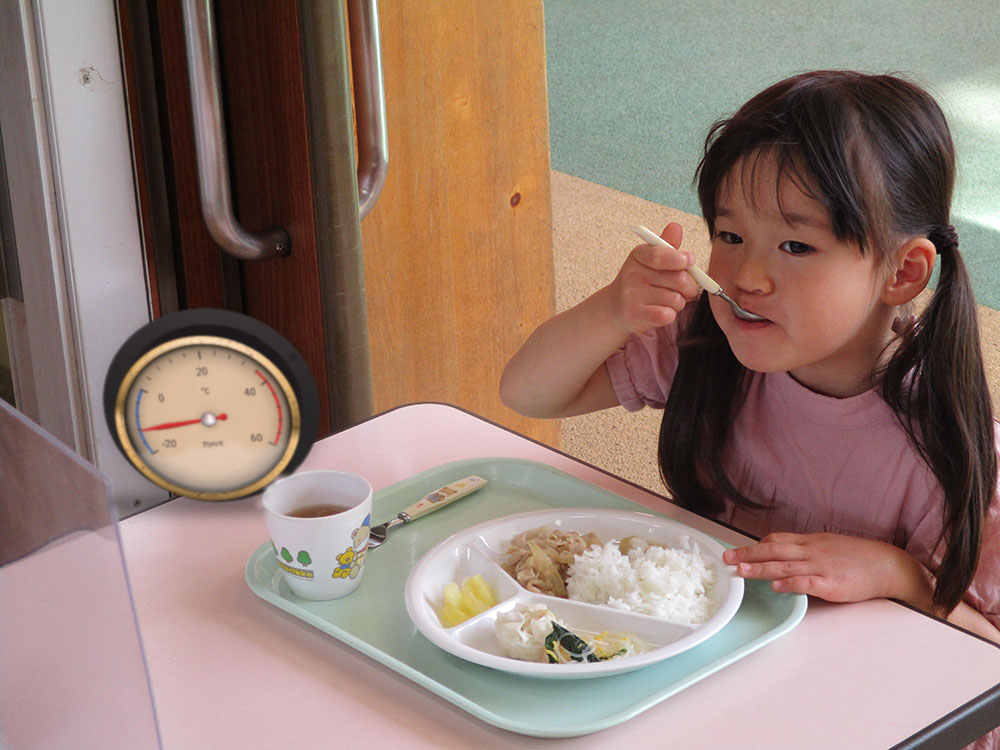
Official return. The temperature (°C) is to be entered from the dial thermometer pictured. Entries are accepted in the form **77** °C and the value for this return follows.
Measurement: **-12** °C
